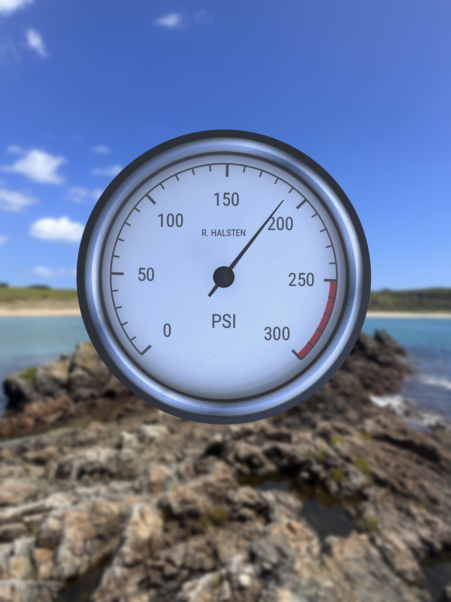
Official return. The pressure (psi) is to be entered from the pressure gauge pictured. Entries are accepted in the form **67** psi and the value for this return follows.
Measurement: **190** psi
